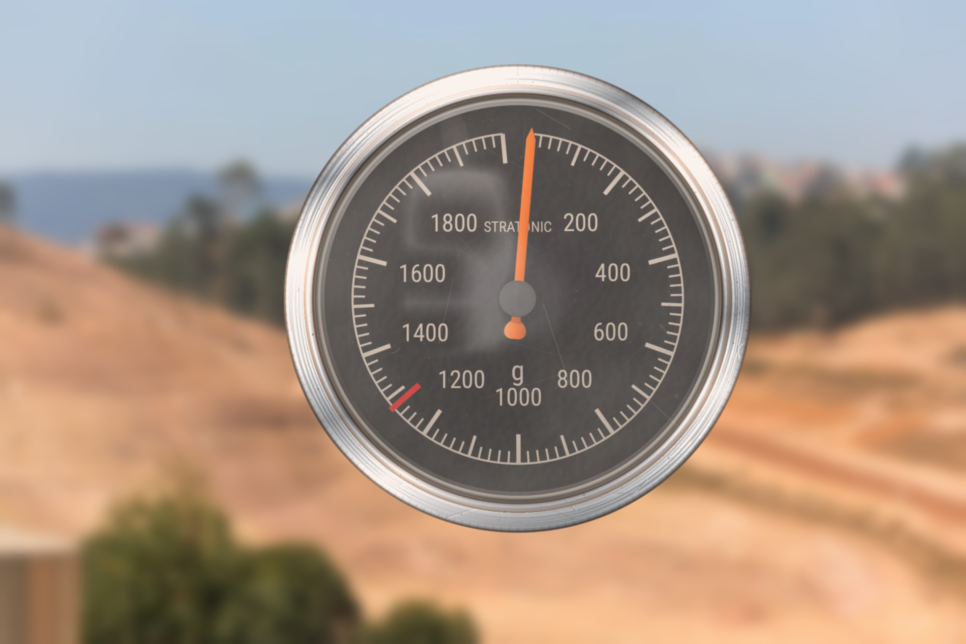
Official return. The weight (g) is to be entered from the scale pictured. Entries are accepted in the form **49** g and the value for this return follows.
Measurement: **0** g
